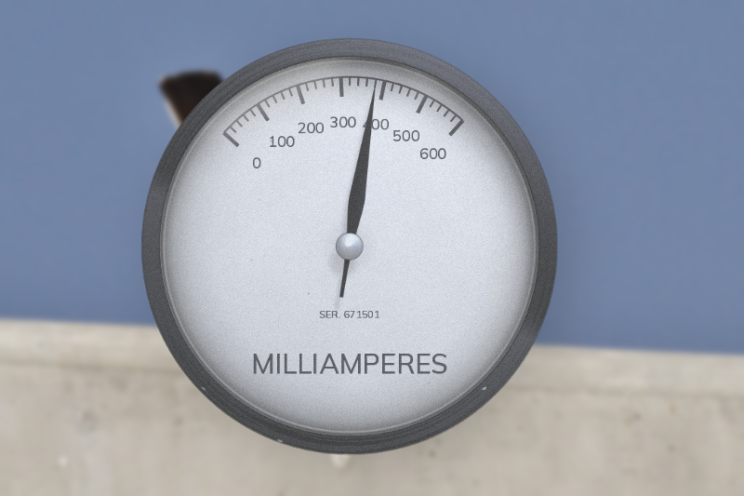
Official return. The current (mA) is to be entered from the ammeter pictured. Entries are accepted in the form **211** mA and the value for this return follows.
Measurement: **380** mA
